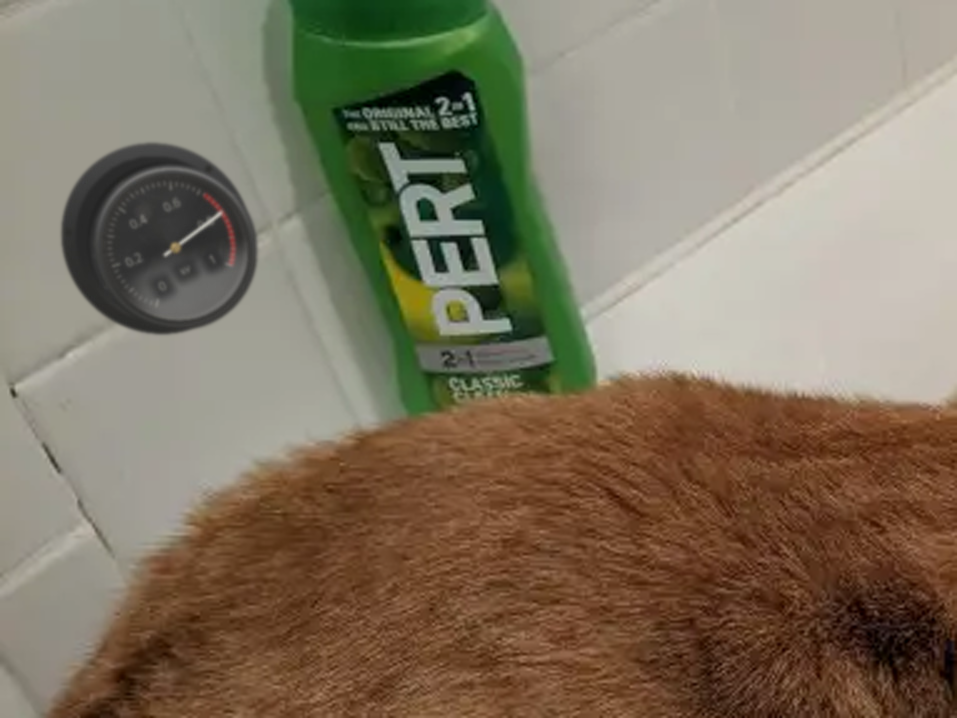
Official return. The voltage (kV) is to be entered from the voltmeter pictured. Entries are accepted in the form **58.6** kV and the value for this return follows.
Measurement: **0.8** kV
